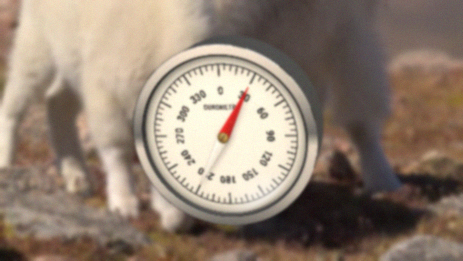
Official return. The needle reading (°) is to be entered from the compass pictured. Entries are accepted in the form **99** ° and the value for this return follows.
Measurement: **30** °
